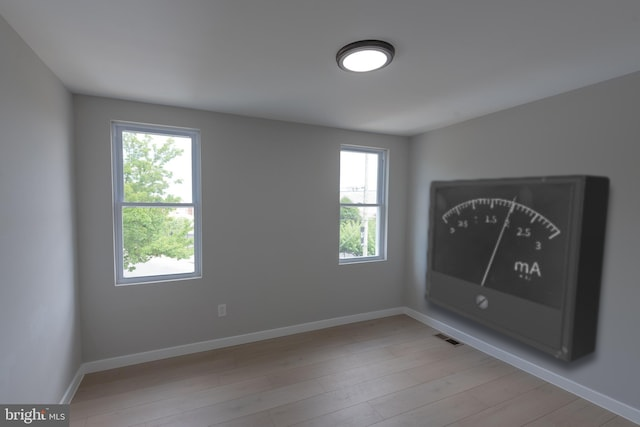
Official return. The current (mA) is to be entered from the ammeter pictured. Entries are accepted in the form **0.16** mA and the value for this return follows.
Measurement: **2** mA
